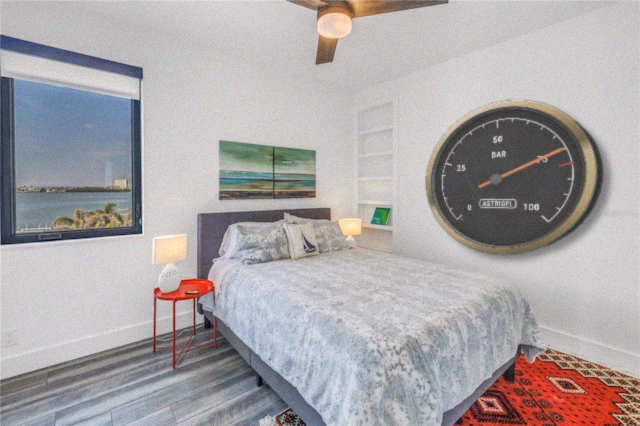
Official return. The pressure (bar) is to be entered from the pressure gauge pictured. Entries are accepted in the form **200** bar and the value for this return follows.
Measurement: **75** bar
